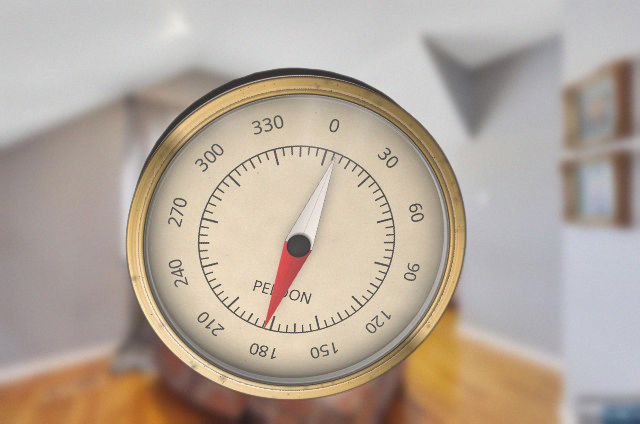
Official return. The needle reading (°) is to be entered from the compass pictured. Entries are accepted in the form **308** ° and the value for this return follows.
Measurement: **185** °
